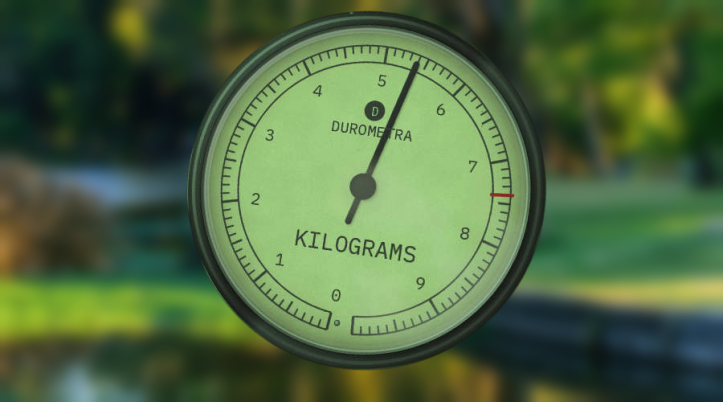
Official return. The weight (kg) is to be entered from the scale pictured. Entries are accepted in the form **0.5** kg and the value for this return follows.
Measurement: **5.4** kg
